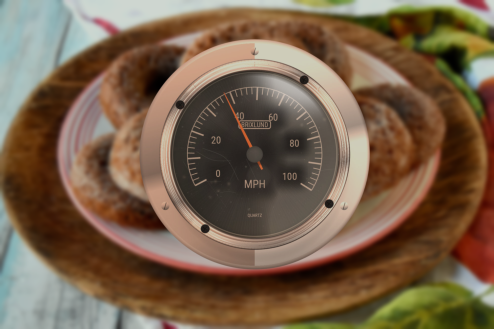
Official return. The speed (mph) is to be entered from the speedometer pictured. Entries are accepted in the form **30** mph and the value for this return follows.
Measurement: **38** mph
